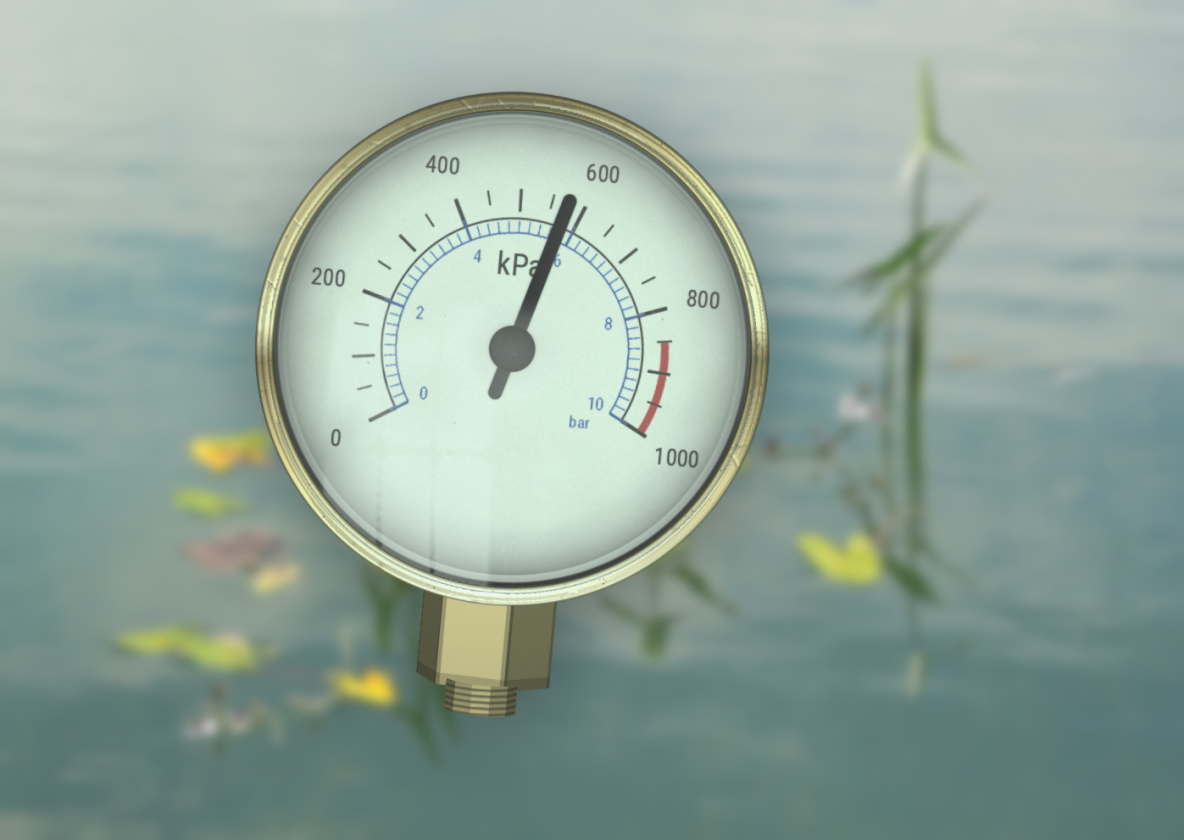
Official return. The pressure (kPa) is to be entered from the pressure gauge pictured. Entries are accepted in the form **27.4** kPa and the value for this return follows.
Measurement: **575** kPa
